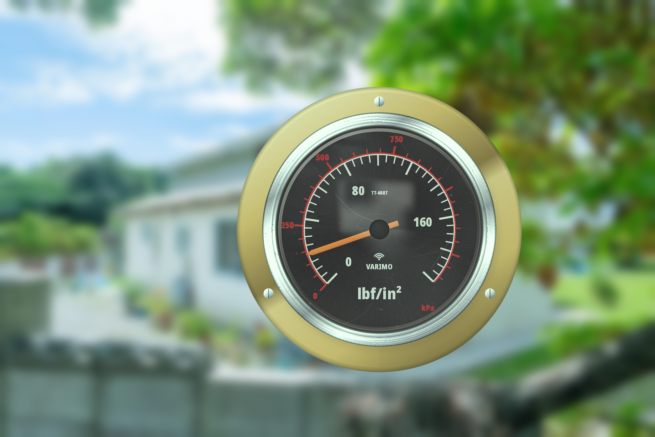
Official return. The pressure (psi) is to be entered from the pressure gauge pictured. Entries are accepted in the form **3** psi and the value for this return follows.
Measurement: **20** psi
